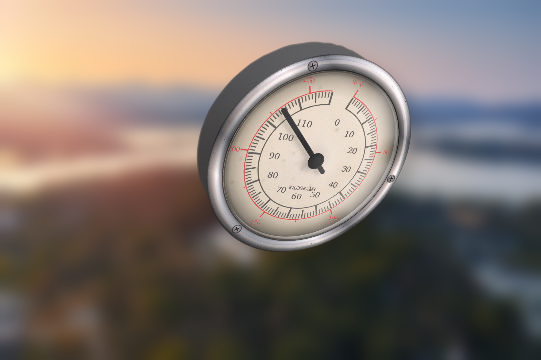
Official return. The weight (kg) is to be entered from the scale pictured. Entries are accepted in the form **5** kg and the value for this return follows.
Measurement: **105** kg
